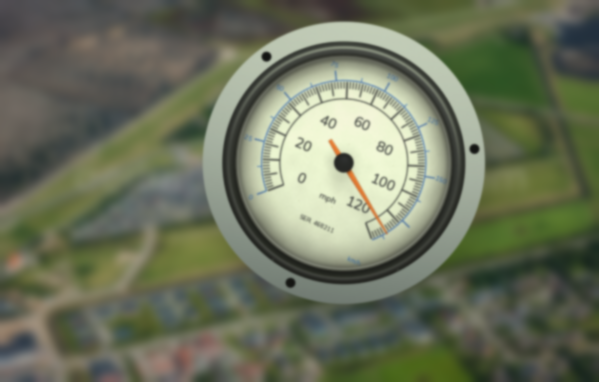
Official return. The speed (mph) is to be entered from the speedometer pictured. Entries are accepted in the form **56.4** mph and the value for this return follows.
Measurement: **115** mph
